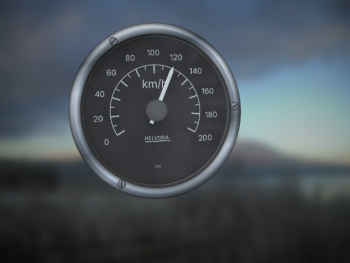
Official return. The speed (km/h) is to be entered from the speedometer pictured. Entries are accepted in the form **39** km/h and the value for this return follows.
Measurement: **120** km/h
